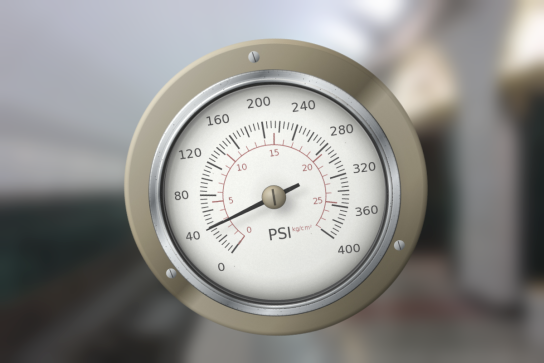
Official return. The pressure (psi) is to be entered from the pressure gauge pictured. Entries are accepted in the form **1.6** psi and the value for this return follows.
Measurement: **40** psi
